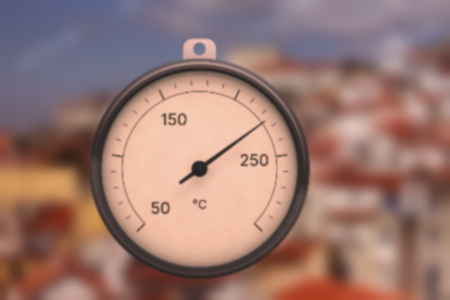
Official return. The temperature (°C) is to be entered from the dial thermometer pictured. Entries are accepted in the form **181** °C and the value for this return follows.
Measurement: **225** °C
